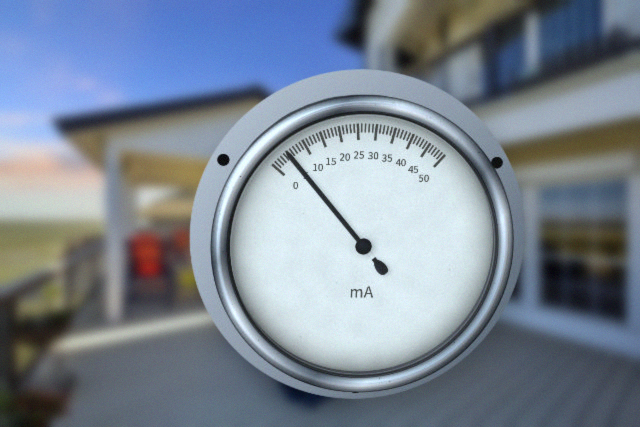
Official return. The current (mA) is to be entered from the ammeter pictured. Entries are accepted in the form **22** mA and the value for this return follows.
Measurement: **5** mA
